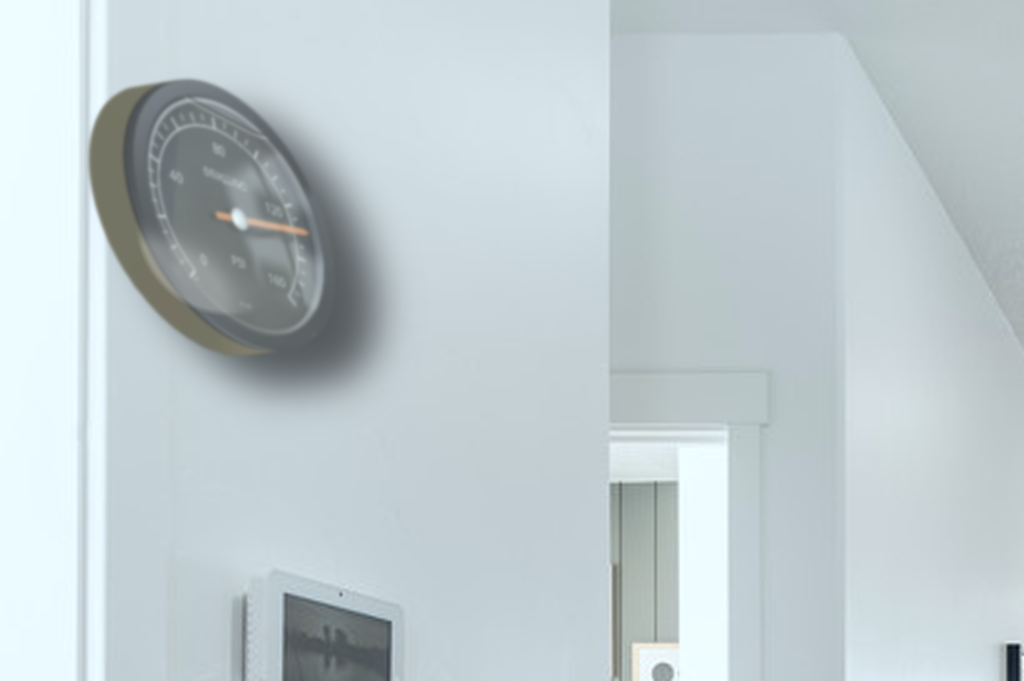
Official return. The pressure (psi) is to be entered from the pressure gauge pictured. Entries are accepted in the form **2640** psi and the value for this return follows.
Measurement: **130** psi
